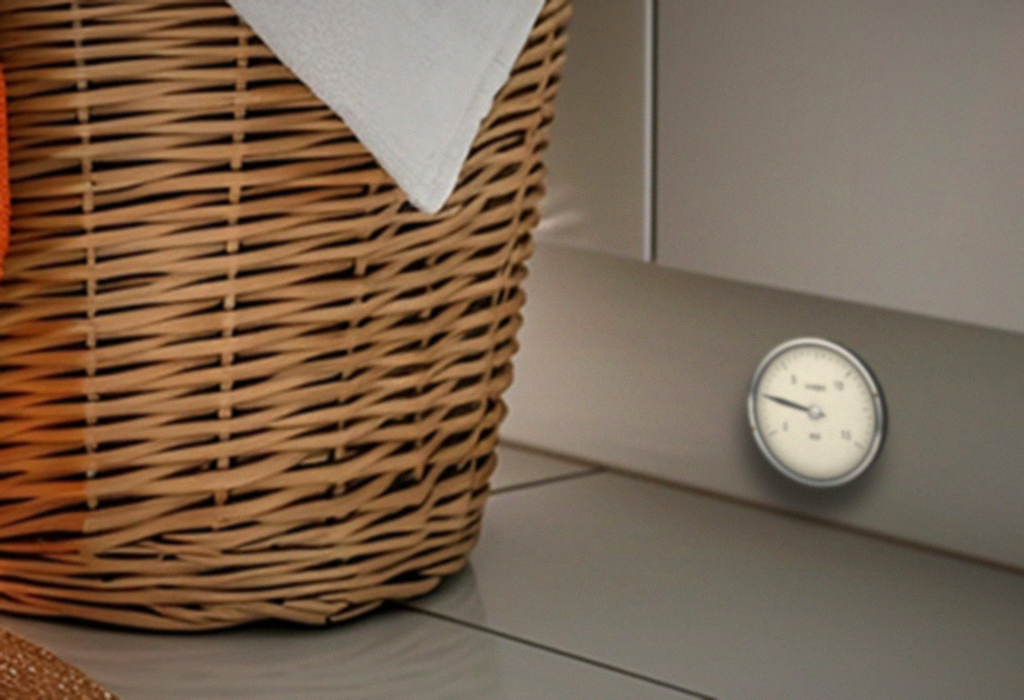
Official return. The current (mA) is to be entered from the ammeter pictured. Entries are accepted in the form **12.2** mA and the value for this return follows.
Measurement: **2.5** mA
